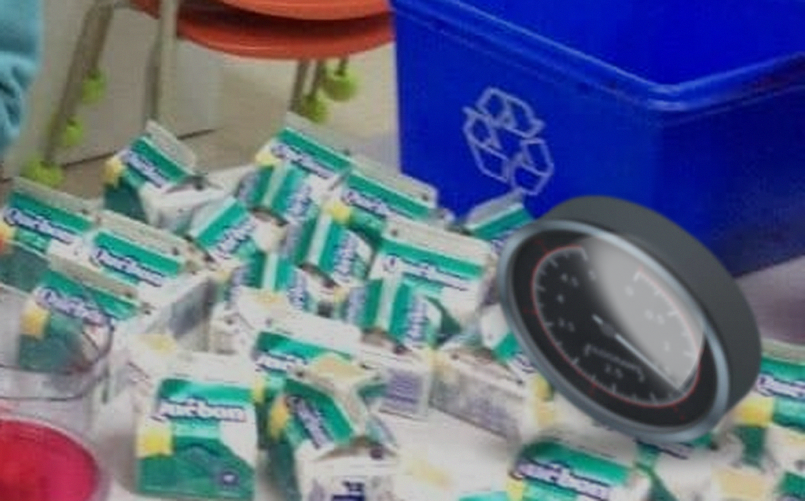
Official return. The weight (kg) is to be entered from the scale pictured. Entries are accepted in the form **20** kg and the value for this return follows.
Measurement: **1.5** kg
